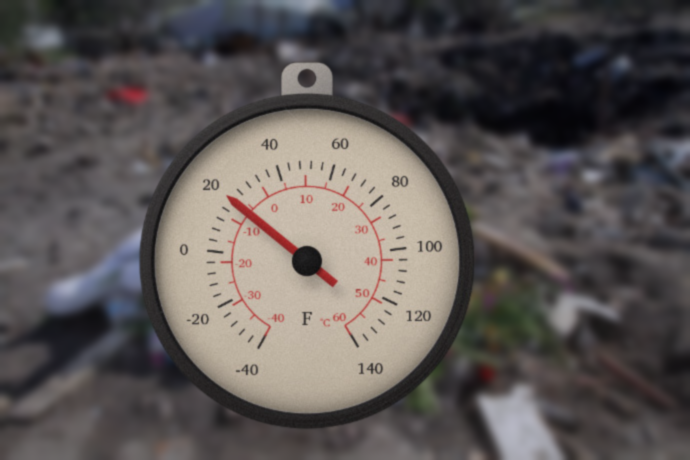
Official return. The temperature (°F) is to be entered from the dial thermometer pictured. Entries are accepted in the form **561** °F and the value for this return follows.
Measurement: **20** °F
